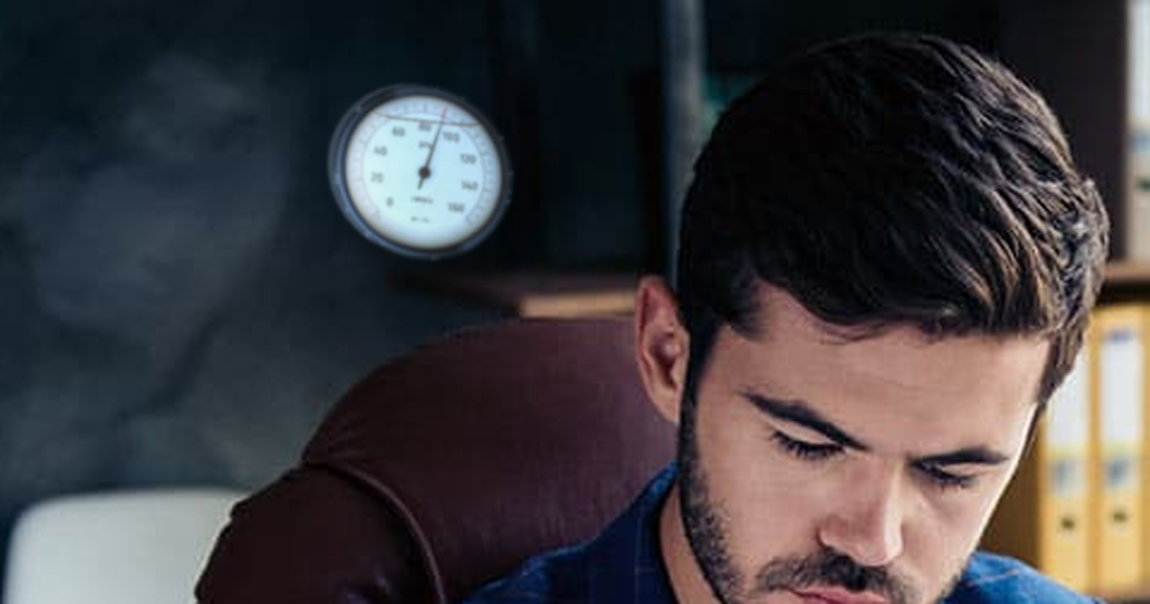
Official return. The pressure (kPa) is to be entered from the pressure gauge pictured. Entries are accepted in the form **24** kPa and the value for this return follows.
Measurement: **90** kPa
